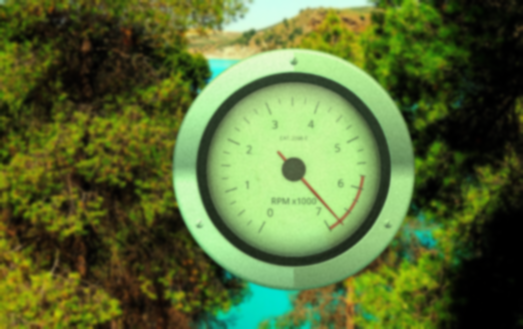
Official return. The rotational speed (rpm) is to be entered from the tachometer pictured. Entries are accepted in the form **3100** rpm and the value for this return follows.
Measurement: **6750** rpm
